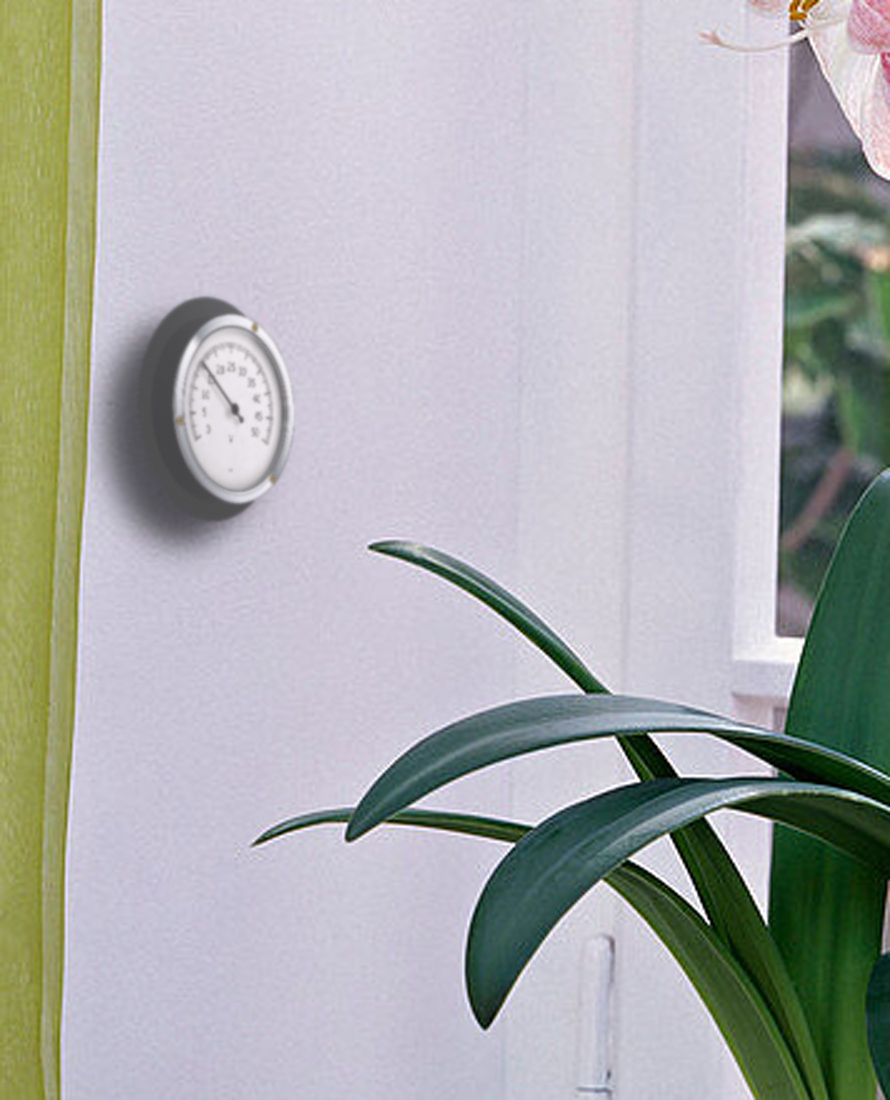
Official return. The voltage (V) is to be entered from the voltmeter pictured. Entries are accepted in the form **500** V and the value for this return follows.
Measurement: **15** V
